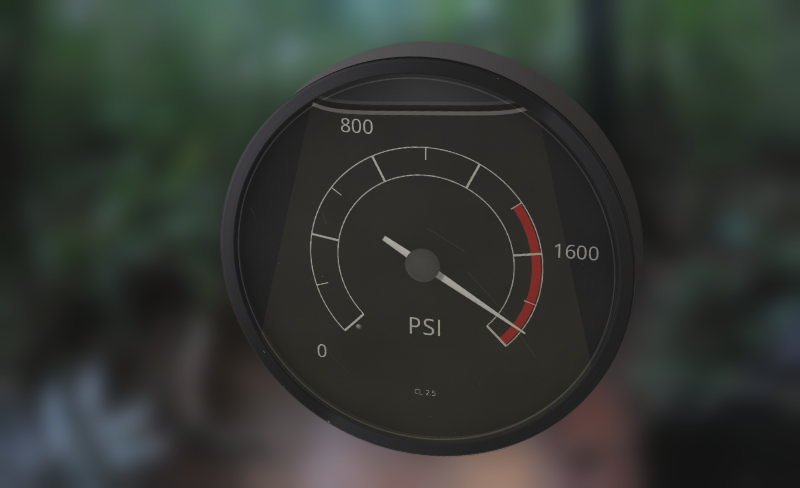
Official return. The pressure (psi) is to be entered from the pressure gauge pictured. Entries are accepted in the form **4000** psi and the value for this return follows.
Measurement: **1900** psi
